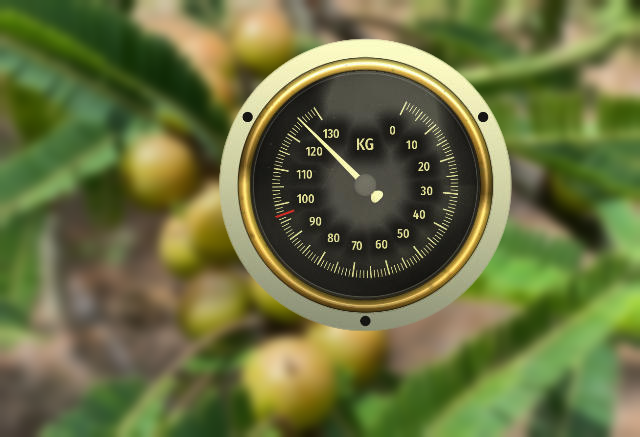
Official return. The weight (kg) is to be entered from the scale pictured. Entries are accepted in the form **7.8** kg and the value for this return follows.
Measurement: **125** kg
